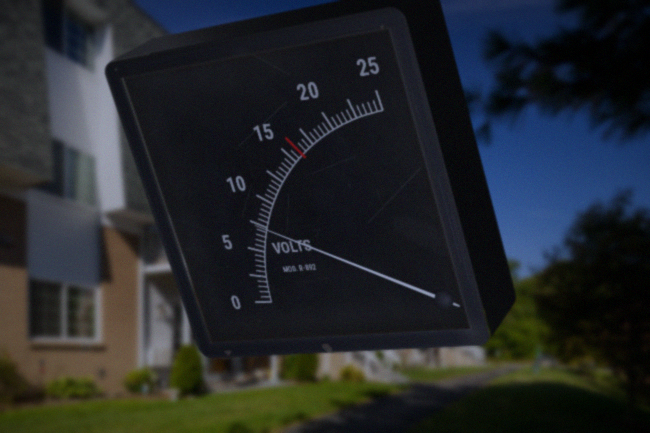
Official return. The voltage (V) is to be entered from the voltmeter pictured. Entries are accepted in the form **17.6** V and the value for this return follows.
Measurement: **7.5** V
